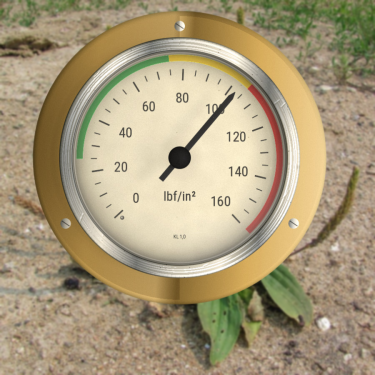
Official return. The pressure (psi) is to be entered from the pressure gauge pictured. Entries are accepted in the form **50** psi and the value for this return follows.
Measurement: **102.5** psi
